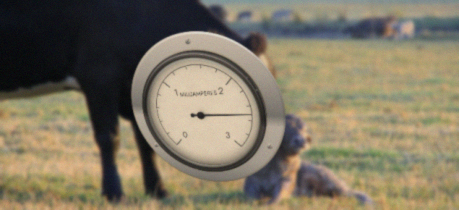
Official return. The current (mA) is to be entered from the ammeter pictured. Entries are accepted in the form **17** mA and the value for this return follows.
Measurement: **2.5** mA
